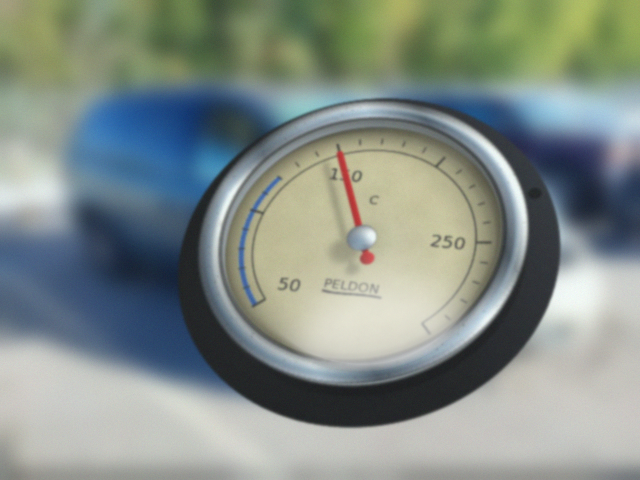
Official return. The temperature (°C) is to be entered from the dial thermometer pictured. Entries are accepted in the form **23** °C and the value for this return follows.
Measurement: **150** °C
